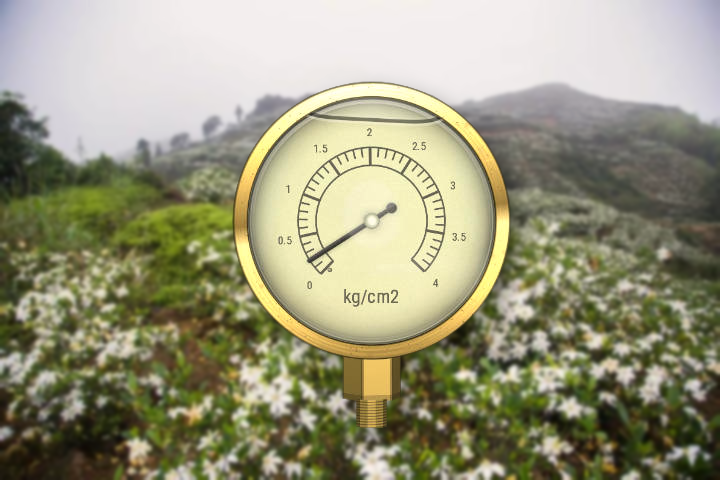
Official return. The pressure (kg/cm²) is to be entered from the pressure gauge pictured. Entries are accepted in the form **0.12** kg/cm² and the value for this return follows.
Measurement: **0.2** kg/cm²
